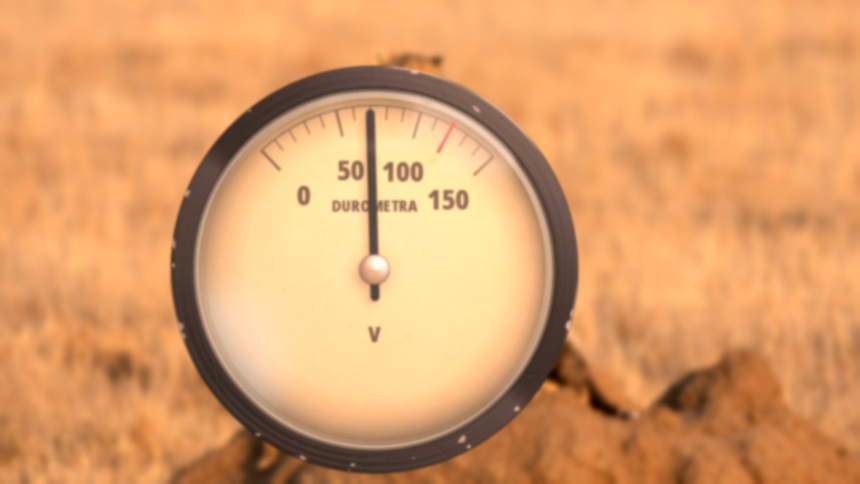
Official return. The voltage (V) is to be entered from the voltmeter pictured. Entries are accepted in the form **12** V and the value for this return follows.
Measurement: **70** V
